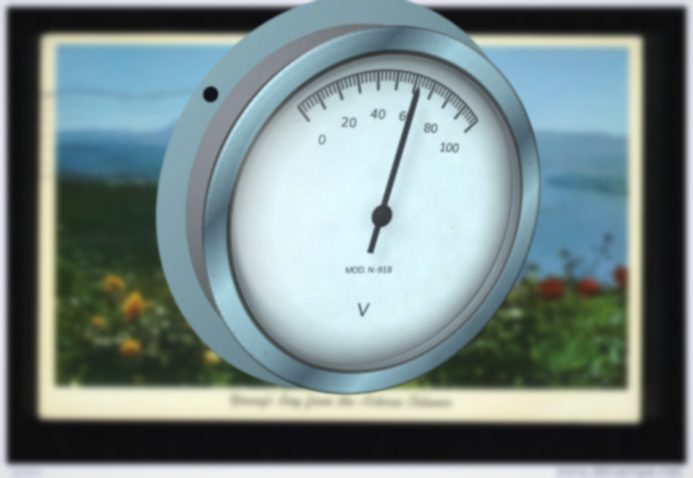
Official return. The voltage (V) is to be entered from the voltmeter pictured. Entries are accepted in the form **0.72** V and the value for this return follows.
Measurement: **60** V
